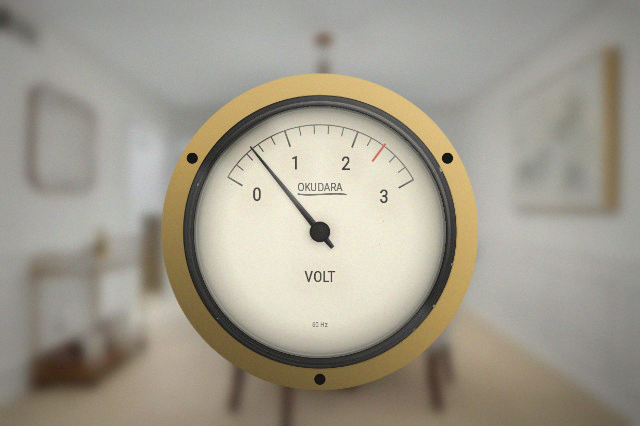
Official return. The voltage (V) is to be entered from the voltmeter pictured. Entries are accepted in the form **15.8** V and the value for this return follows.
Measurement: **0.5** V
